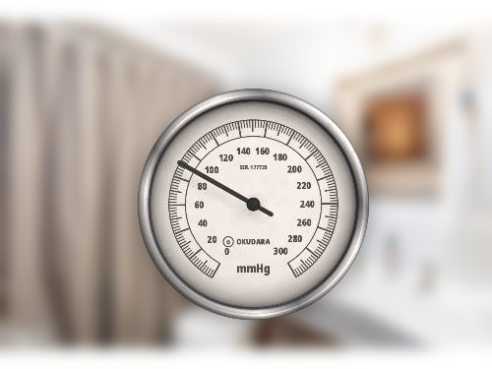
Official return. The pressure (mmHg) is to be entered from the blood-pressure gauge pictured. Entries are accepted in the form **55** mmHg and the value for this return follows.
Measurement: **90** mmHg
